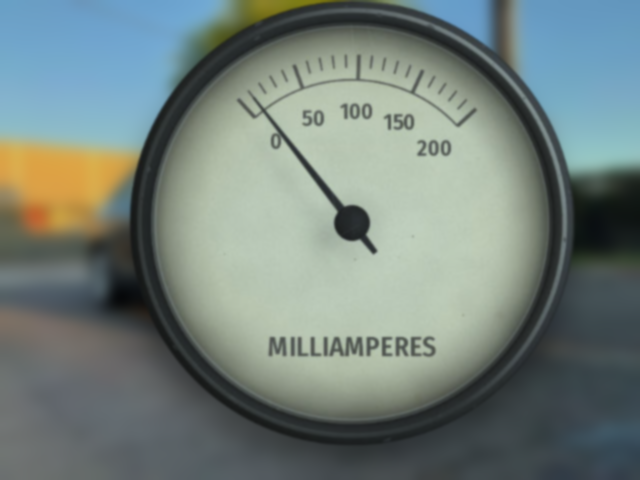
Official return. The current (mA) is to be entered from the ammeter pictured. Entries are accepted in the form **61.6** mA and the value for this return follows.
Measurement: **10** mA
